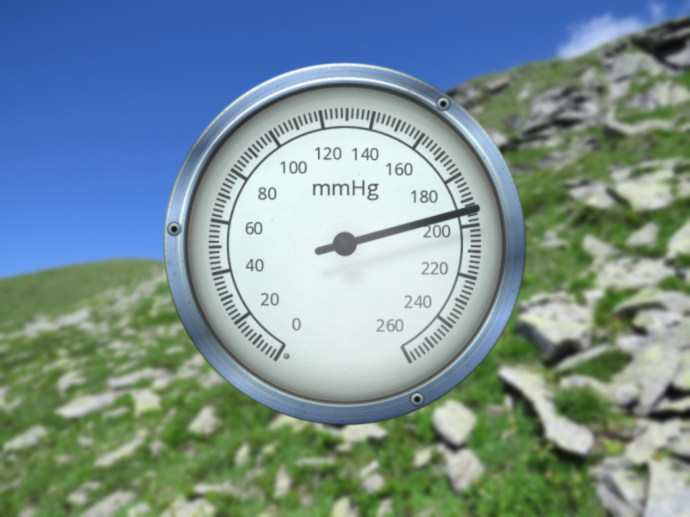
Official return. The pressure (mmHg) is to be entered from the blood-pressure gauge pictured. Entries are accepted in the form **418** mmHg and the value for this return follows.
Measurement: **194** mmHg
